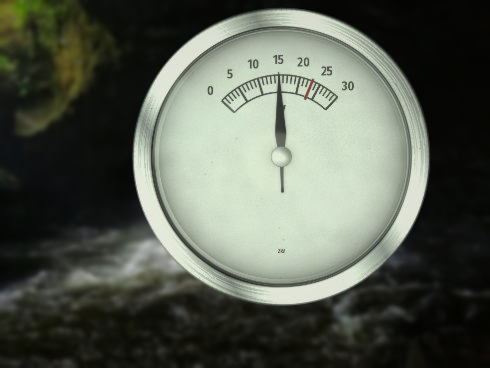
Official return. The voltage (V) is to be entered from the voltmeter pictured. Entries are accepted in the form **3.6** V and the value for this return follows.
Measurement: **15** V
